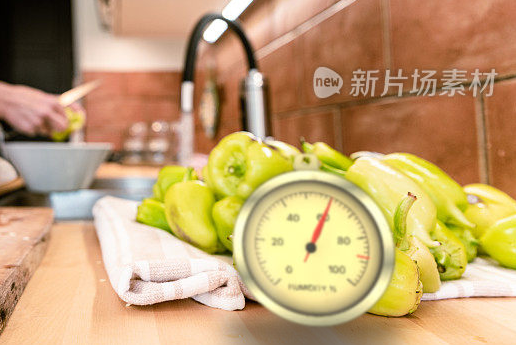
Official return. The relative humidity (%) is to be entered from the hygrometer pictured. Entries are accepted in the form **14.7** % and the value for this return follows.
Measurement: **60** %
